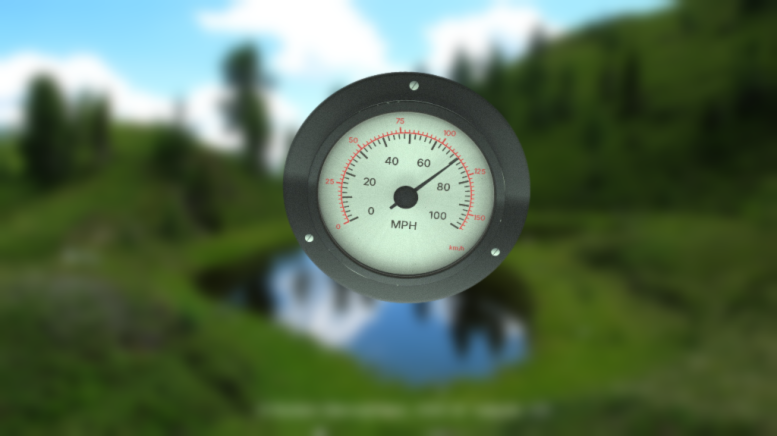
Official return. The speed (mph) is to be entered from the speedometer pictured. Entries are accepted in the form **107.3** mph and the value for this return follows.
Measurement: **70** mph
